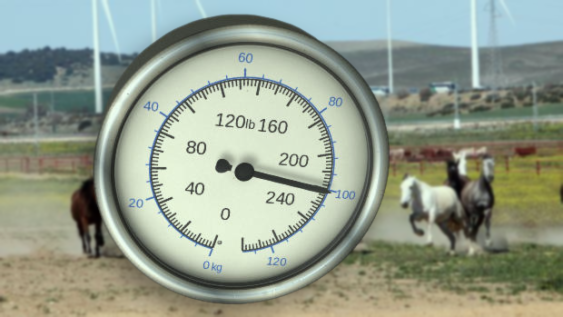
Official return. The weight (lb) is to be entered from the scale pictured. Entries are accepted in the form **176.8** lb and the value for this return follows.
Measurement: **220** lb
